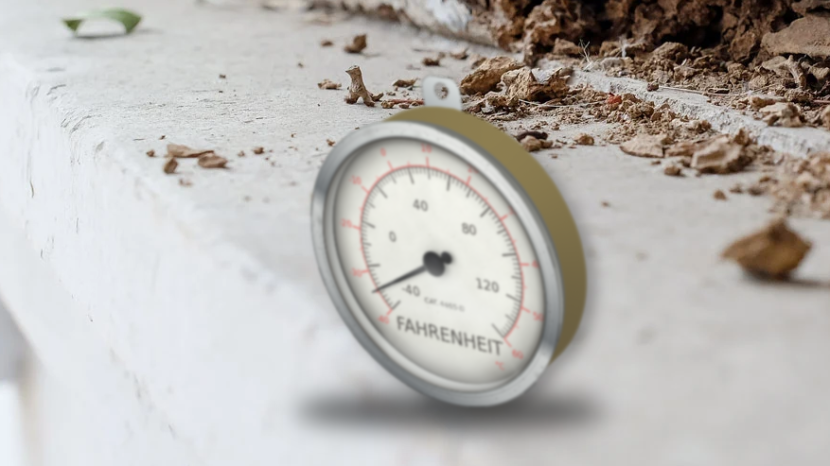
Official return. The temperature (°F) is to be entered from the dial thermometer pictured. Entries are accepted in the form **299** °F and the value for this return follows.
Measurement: **-30** °F
